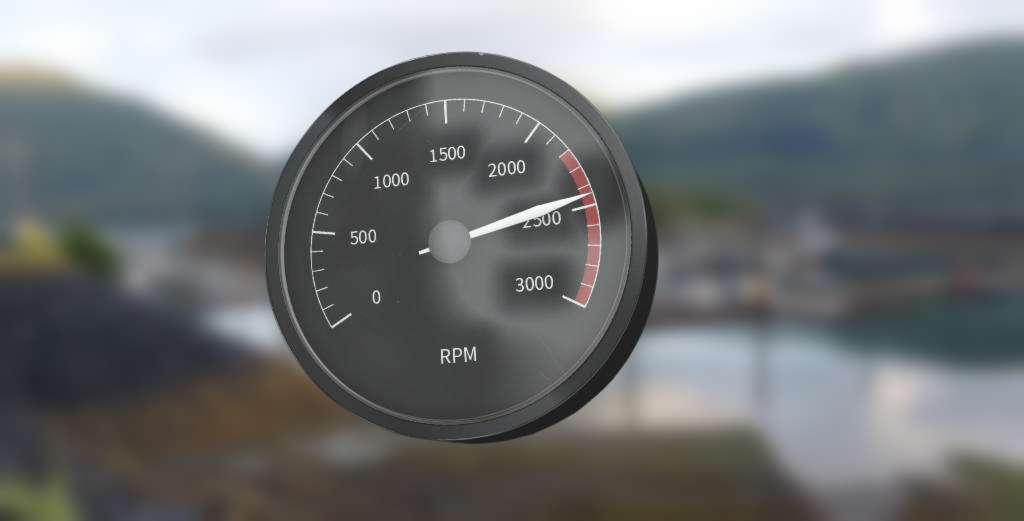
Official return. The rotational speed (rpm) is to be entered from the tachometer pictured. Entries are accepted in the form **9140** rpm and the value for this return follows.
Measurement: **2450** rpm
